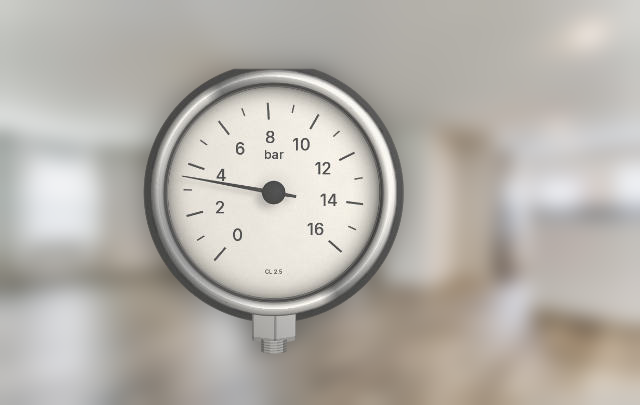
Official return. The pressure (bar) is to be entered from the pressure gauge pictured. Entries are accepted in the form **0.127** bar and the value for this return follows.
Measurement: **3.5** bar
